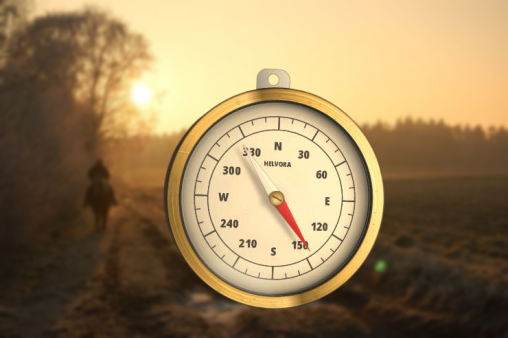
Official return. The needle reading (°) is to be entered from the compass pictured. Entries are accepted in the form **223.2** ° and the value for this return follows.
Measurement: **145** °
